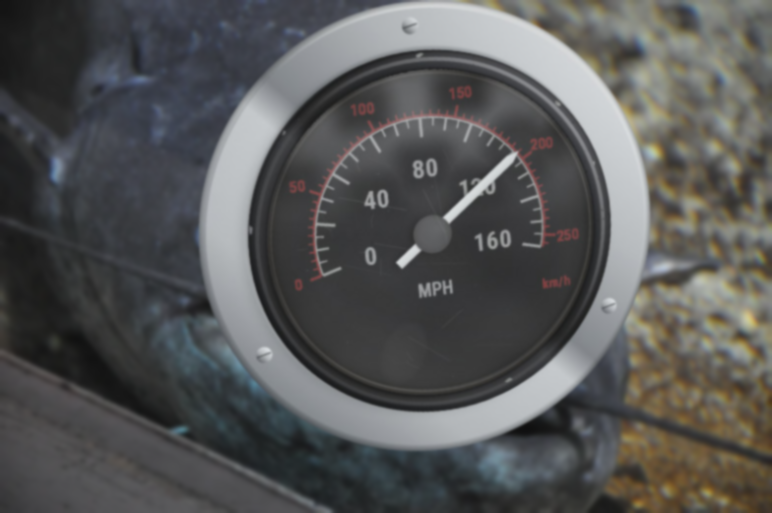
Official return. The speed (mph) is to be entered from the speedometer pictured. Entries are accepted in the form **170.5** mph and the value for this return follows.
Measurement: **120** mph
